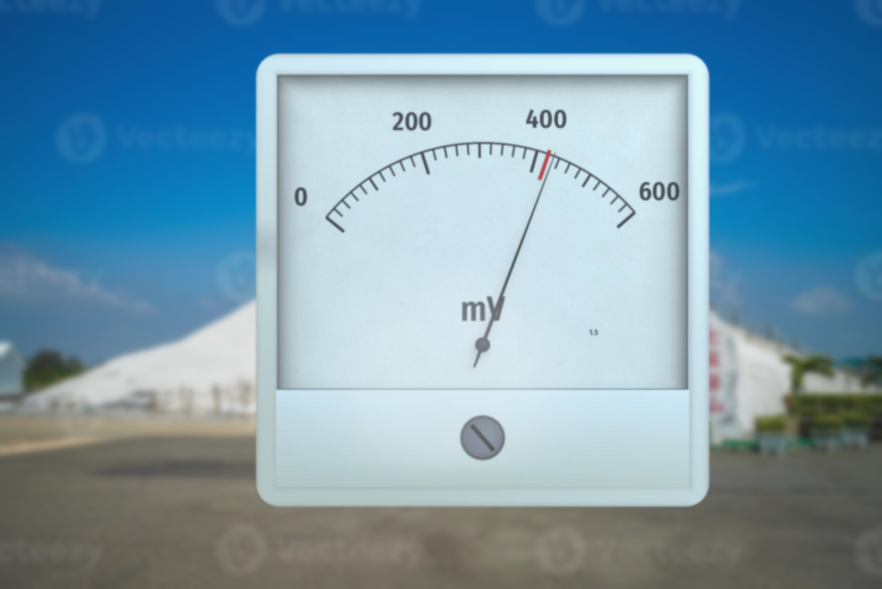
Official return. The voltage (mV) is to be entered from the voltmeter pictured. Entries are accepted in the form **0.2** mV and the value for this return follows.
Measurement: **430** mV
